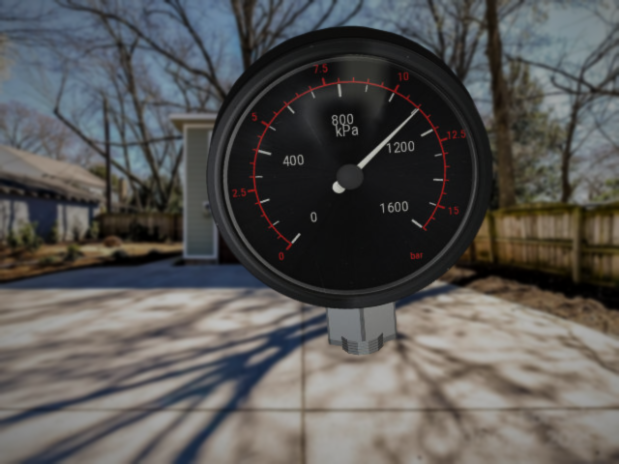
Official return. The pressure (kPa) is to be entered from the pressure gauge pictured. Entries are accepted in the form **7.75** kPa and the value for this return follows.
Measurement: **1100** kPa
